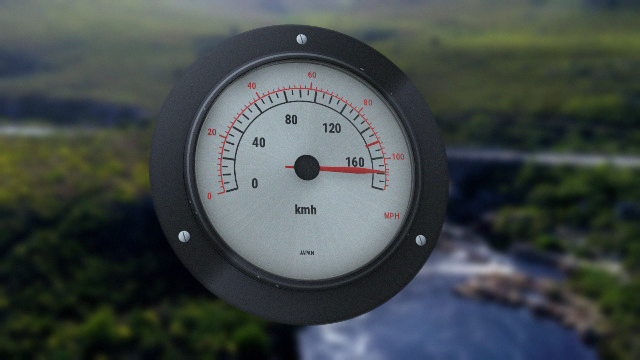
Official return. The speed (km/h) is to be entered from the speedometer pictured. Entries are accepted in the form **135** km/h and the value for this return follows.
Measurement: **170** km/h
